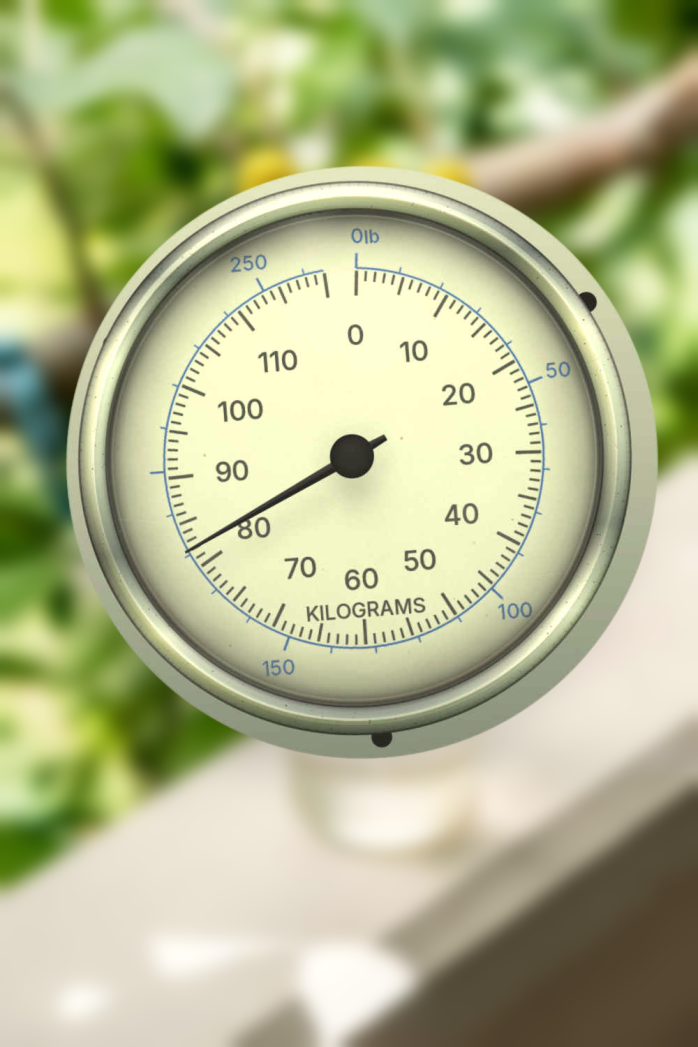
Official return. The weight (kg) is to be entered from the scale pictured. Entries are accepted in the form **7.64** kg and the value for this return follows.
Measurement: **82** kg
